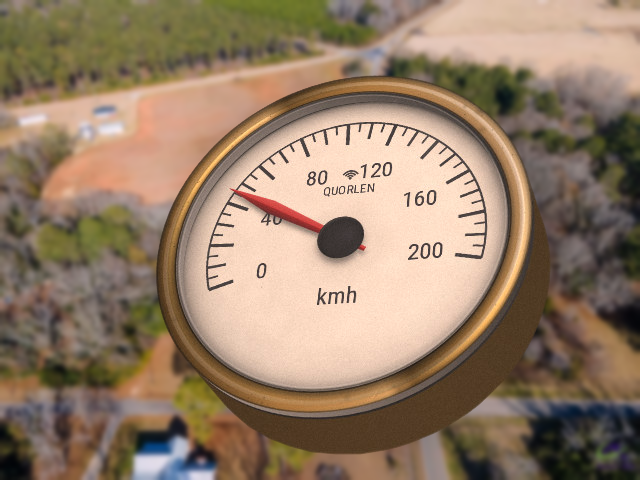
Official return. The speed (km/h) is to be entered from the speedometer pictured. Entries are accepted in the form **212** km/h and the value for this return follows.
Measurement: **45** km/h
